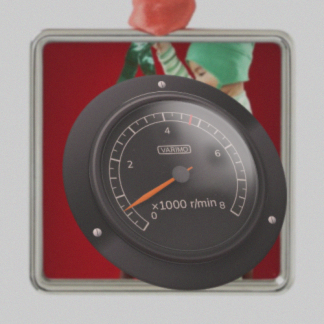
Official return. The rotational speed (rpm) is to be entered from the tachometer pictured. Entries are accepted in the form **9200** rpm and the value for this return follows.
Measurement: **625** rpm
